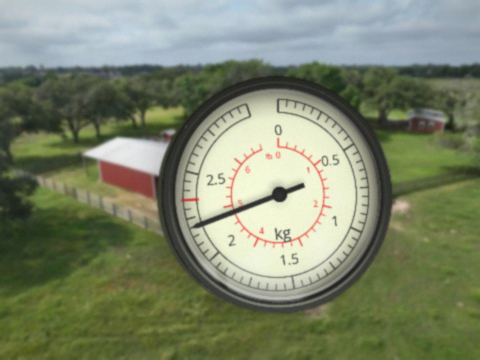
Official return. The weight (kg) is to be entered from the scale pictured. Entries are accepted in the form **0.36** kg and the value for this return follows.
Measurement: **2.2** kg
